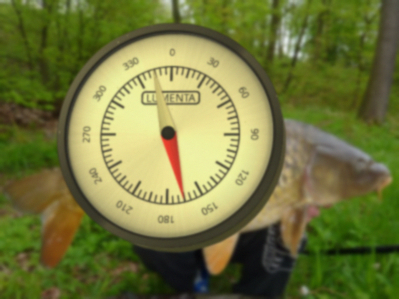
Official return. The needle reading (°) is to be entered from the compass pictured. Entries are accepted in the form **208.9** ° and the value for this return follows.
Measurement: **165** °
